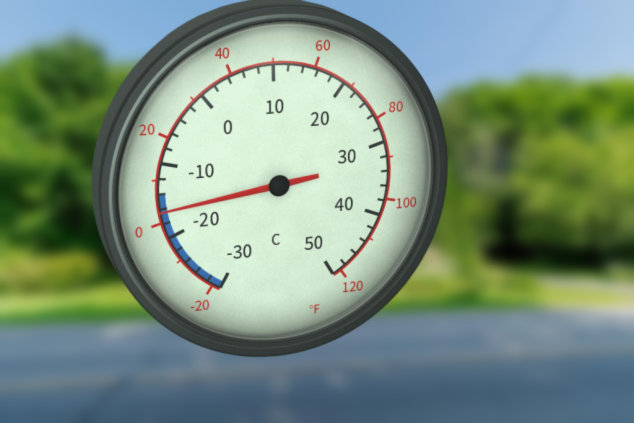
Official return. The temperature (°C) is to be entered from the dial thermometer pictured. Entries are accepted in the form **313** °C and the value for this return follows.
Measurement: **-16** °C
